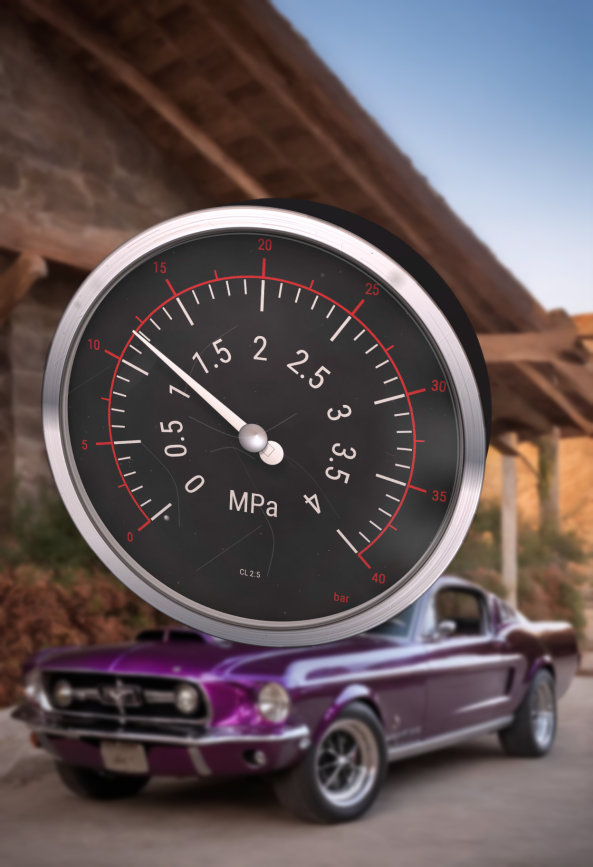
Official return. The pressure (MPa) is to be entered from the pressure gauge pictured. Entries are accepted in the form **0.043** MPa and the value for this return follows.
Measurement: **1.2** MPa
